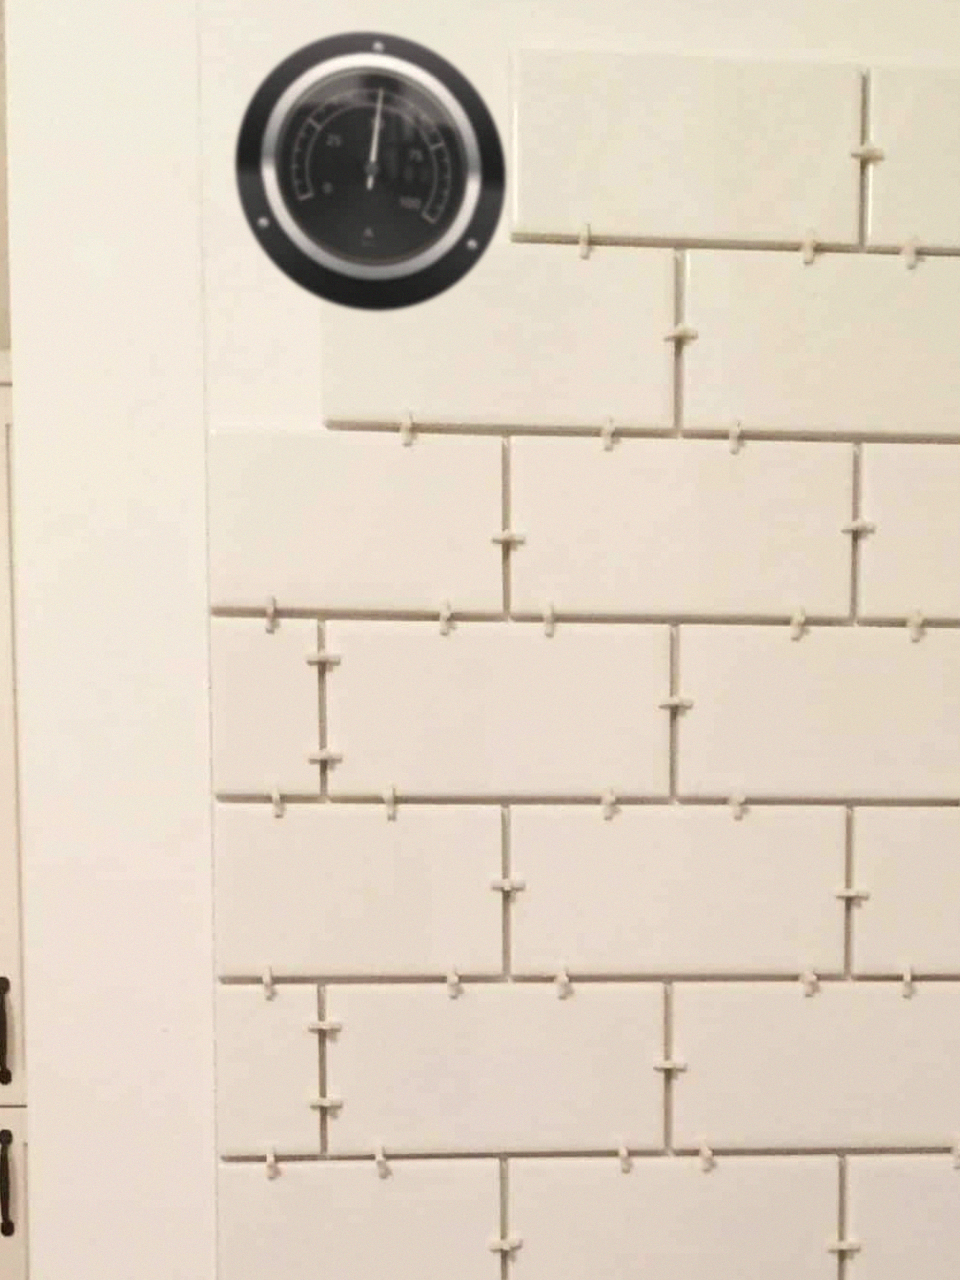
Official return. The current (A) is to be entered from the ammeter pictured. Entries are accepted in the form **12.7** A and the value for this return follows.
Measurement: **50** A
